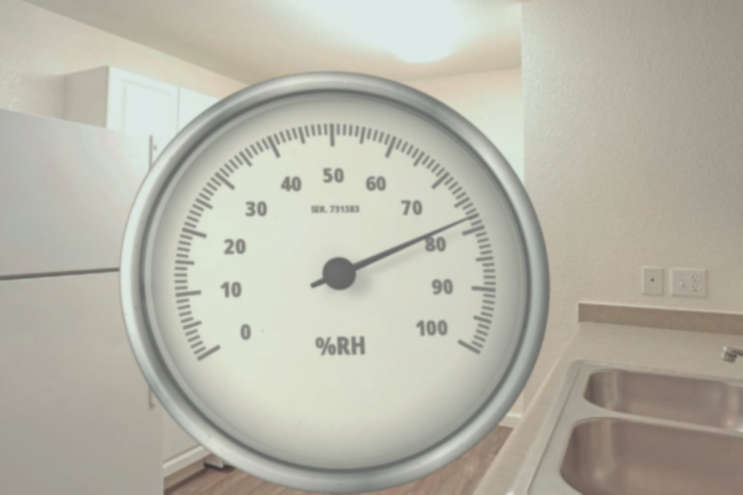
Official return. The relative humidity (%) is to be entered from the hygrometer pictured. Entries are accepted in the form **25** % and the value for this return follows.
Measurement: **78** %
